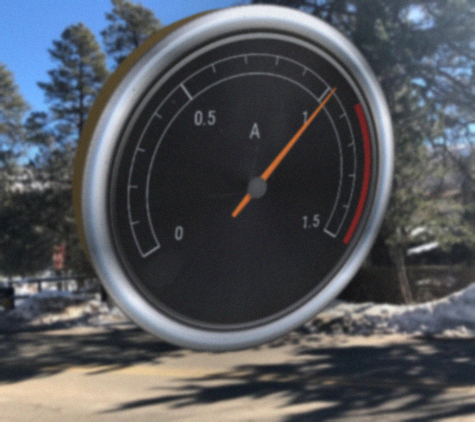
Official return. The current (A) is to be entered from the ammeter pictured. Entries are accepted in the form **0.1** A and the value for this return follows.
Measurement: **1** A
